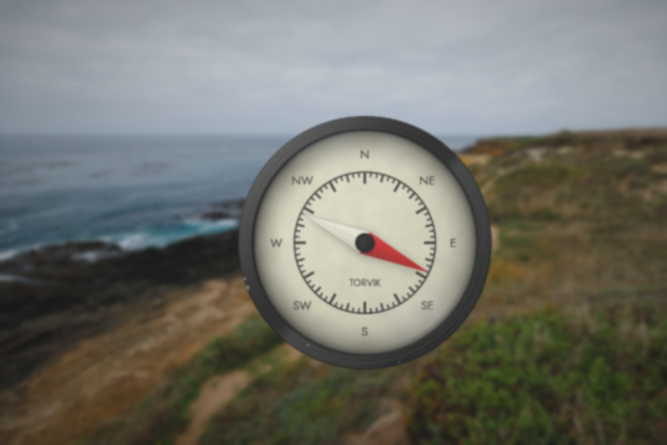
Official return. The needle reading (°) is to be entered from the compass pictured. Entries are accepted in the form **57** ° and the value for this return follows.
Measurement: **115** °
